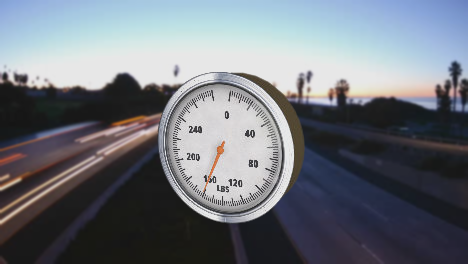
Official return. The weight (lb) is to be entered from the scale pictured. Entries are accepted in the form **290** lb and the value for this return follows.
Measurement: **160** lb
